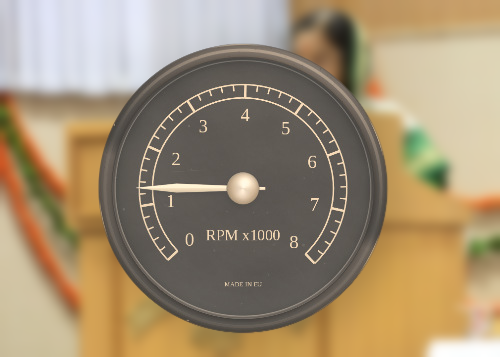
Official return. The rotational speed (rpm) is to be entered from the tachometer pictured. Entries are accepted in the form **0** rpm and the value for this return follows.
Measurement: **1300** rpm
